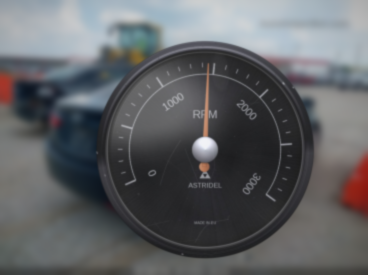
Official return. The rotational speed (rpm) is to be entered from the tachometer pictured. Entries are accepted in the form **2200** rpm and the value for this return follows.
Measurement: **1450** rpm
